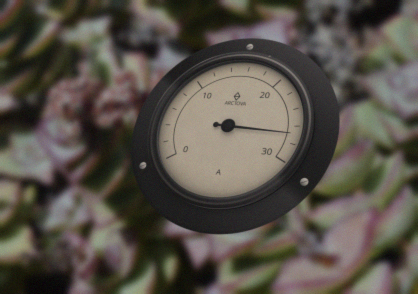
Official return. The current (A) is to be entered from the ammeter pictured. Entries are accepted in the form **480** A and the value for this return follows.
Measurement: **27** A
